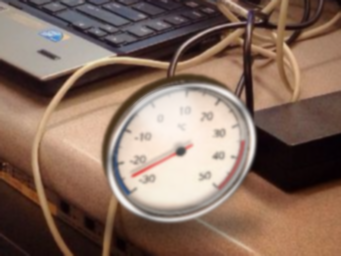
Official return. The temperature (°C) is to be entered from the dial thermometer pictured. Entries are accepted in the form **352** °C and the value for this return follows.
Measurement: **-25** °C
